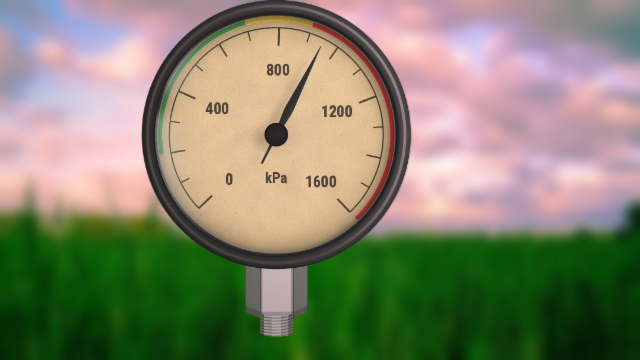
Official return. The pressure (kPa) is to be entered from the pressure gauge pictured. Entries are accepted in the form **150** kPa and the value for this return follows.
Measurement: **950** kPa
